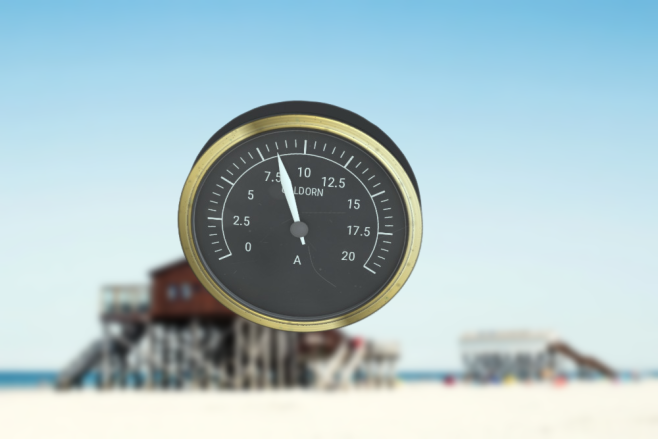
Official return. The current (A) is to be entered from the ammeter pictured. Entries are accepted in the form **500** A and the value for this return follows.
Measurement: **8.5** A
